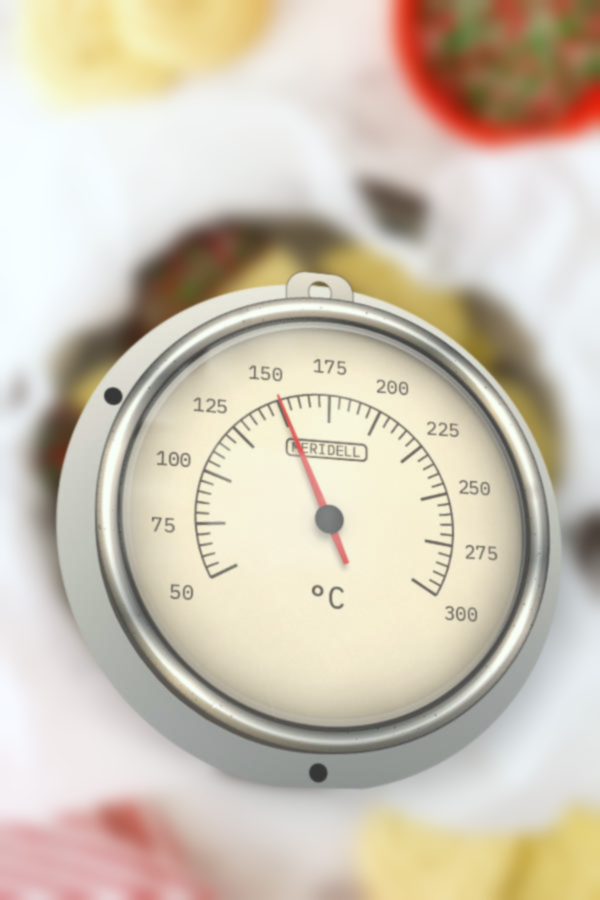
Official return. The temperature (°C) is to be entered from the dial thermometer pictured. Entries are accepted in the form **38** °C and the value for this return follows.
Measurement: **150** °C
